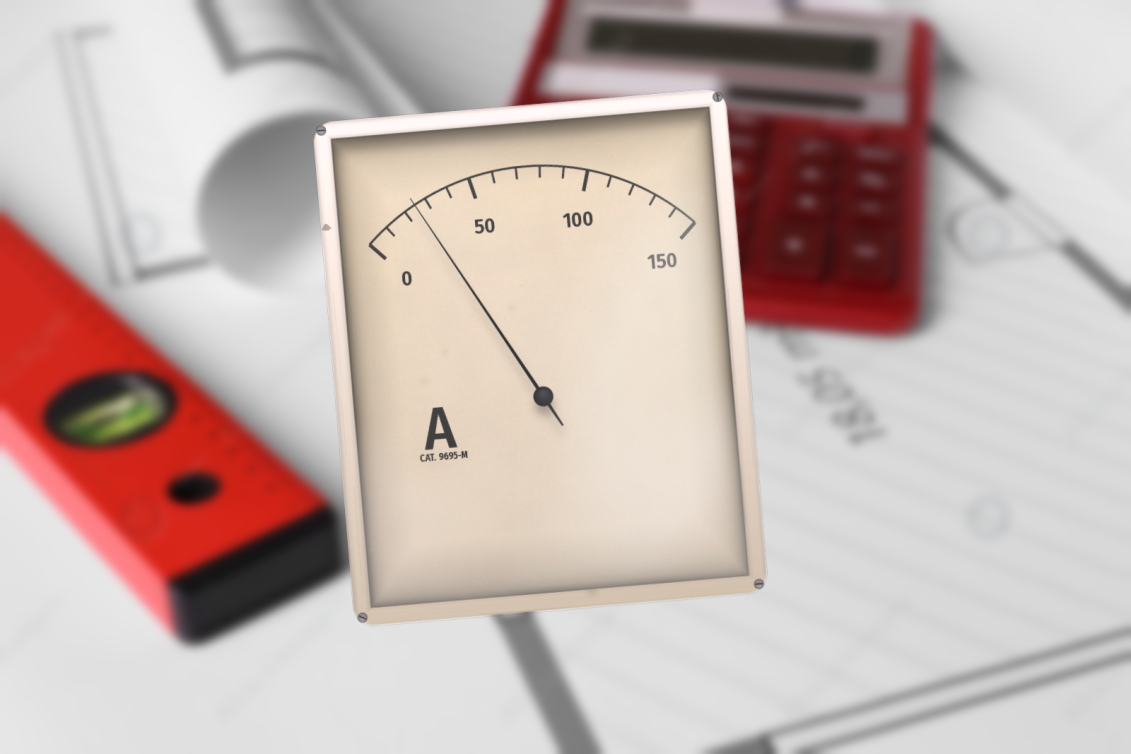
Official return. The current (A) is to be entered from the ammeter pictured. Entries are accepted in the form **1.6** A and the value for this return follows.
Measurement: **25** A
